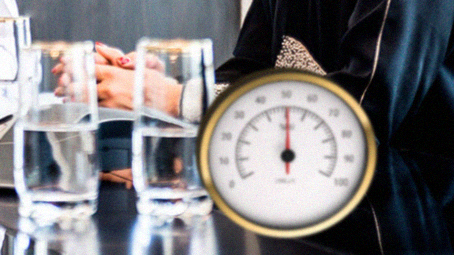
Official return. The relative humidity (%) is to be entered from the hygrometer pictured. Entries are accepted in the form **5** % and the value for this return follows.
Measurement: **50** %
